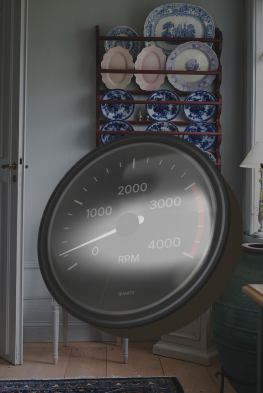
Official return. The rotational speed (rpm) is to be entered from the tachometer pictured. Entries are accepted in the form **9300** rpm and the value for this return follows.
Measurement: **200** rpm
